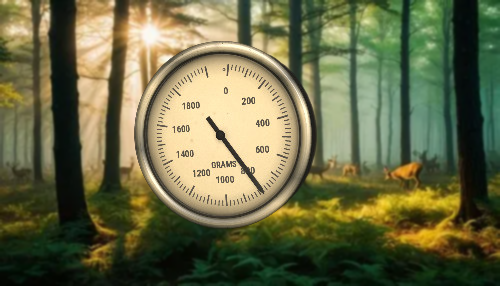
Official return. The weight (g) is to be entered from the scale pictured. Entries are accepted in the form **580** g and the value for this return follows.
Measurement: **800** g
